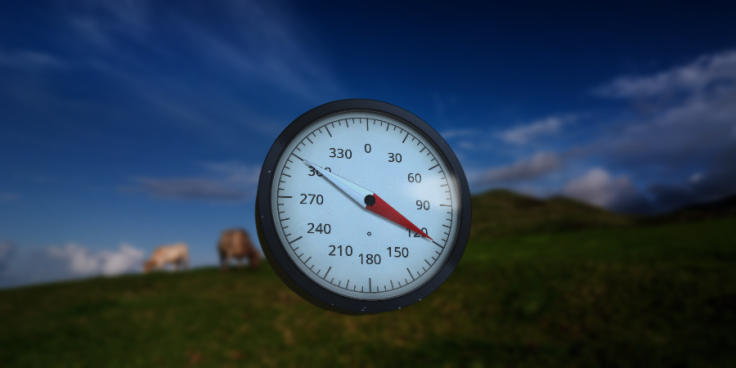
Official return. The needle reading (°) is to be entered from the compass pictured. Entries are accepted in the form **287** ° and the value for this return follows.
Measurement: **120** °
